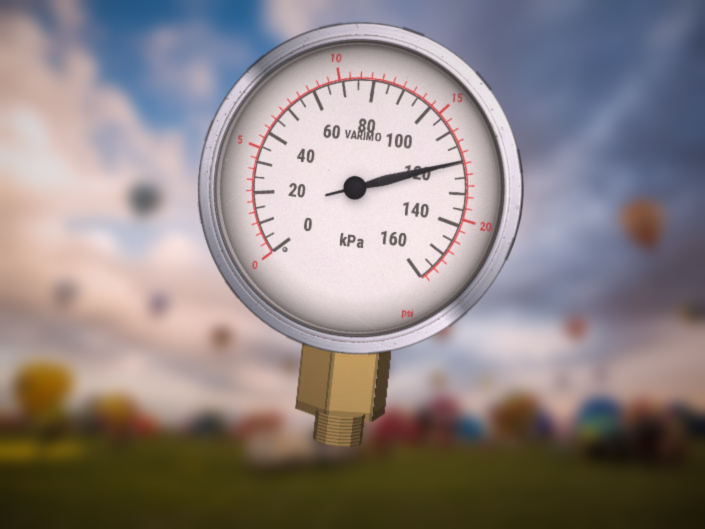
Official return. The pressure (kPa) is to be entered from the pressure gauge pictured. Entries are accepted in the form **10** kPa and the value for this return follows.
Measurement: **120** kPa
